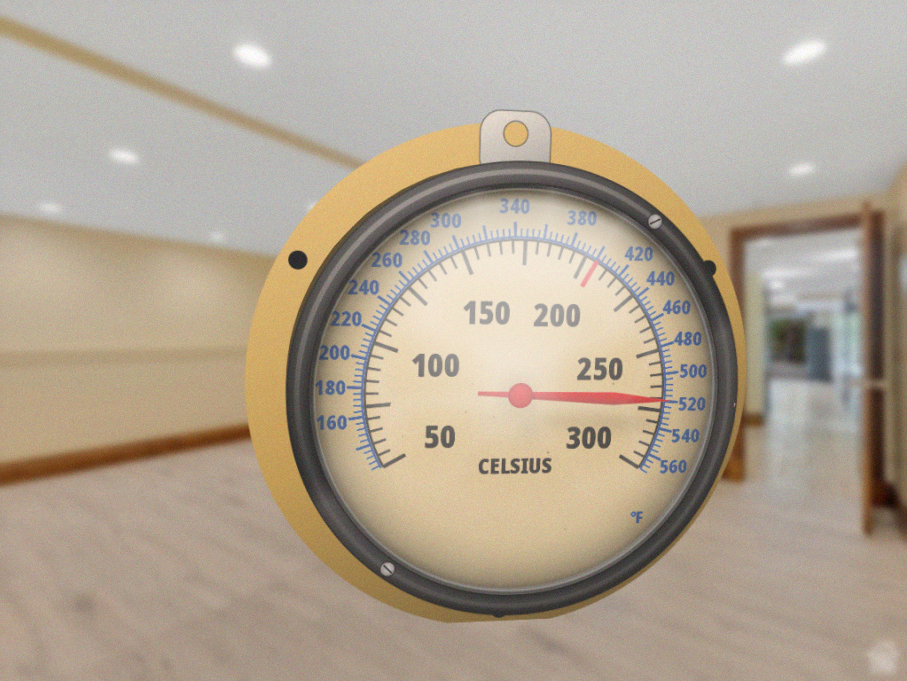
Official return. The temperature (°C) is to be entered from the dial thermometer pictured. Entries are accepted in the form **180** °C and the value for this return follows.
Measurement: **270** °C
